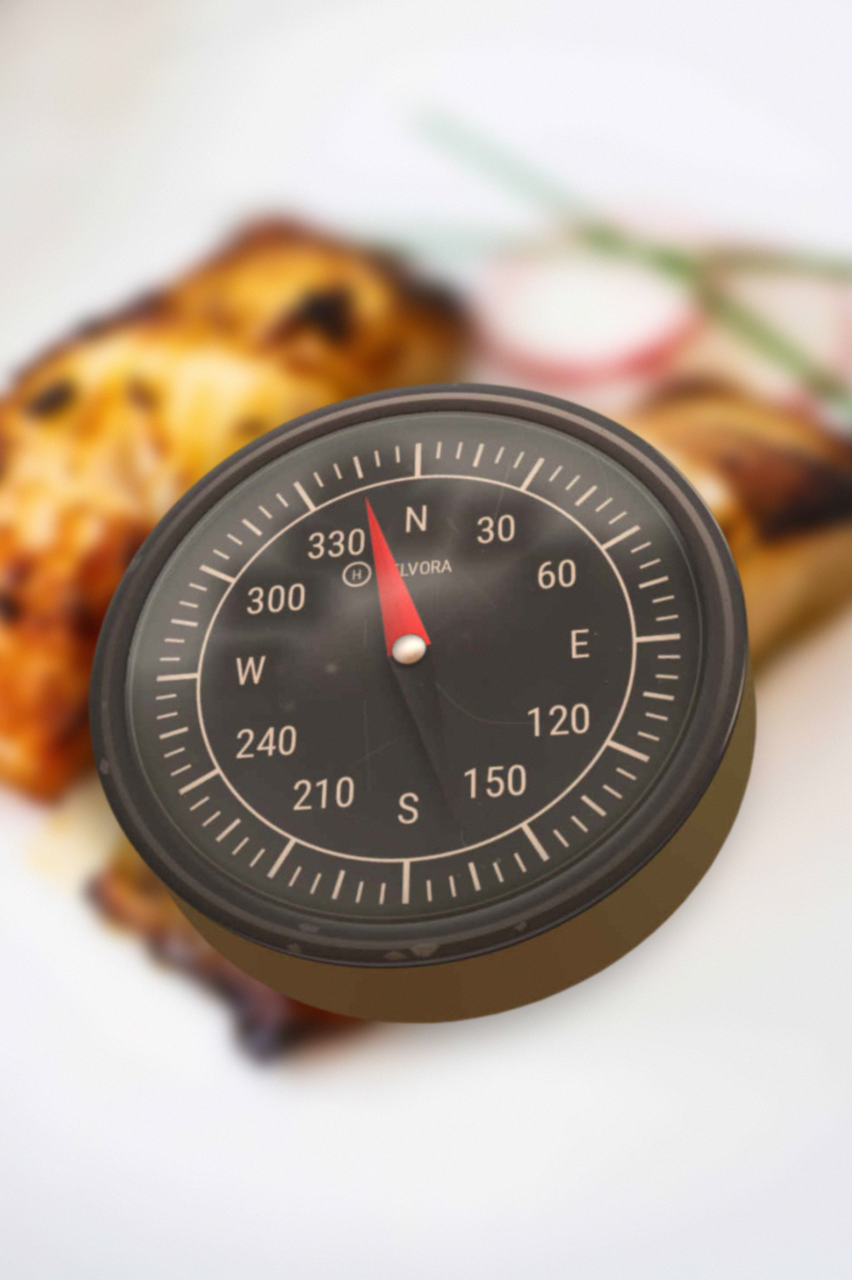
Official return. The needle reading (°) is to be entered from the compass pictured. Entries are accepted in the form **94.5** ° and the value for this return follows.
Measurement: **345** °
